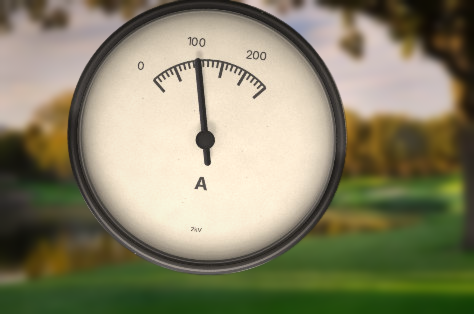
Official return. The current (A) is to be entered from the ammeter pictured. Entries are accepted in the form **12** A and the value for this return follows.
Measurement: **100** A
